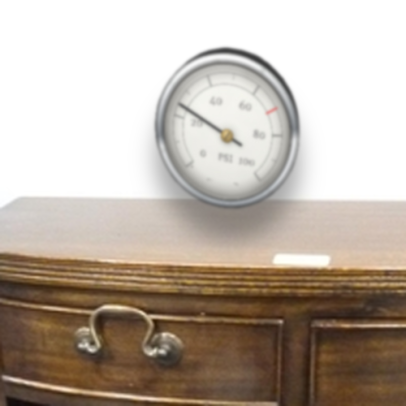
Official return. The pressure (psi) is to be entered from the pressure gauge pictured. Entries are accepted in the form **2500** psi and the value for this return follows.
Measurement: **25** psi
